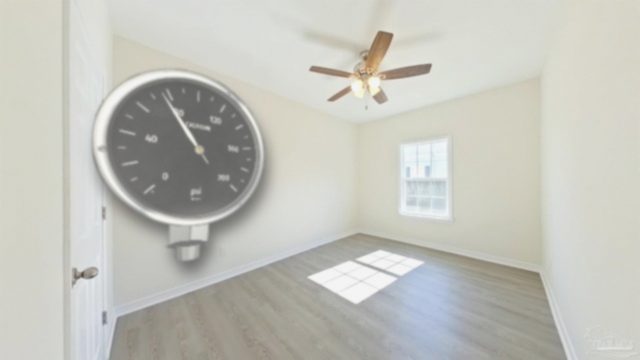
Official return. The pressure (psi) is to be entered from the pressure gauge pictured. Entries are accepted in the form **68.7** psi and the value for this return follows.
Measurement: **75** psi
